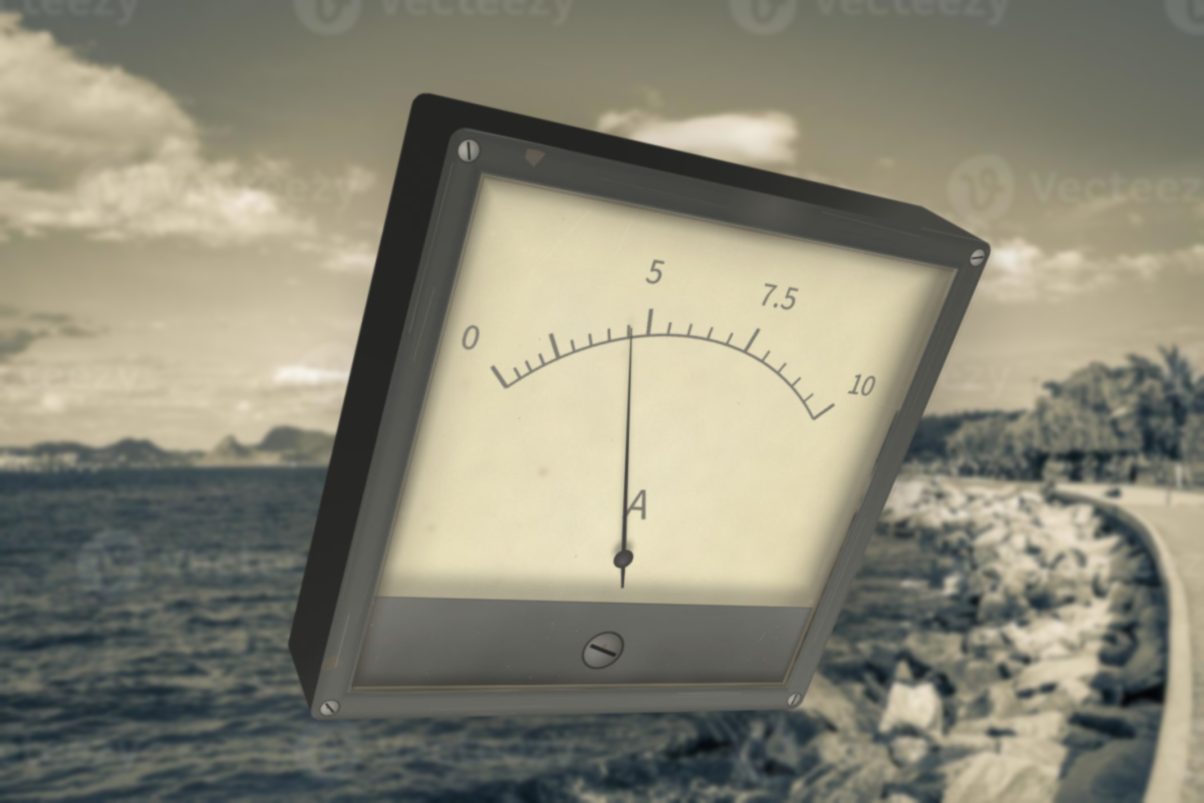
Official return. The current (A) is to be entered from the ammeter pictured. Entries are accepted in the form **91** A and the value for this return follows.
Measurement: **4.5** A
